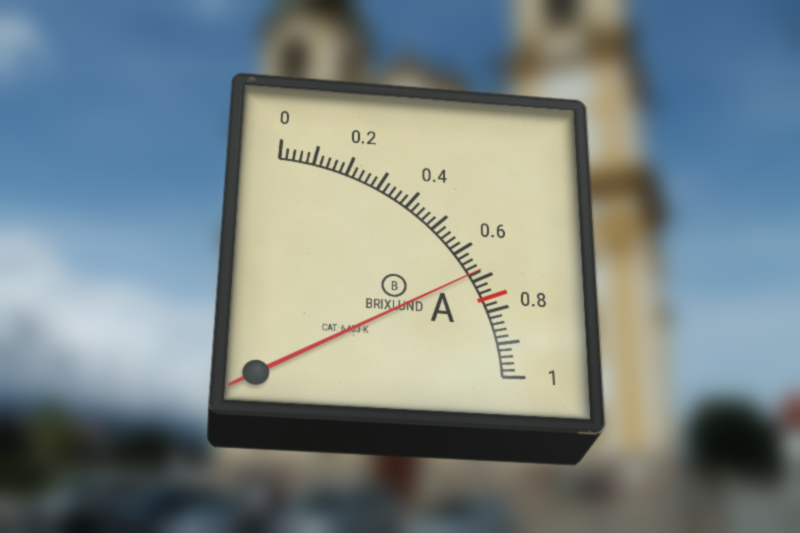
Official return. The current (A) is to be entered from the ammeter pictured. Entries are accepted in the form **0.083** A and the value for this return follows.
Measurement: **0.68** A
